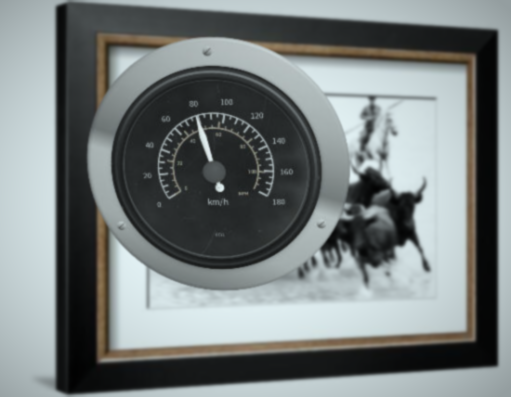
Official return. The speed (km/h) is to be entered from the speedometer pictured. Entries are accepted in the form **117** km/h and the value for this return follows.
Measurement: **80** km/h
